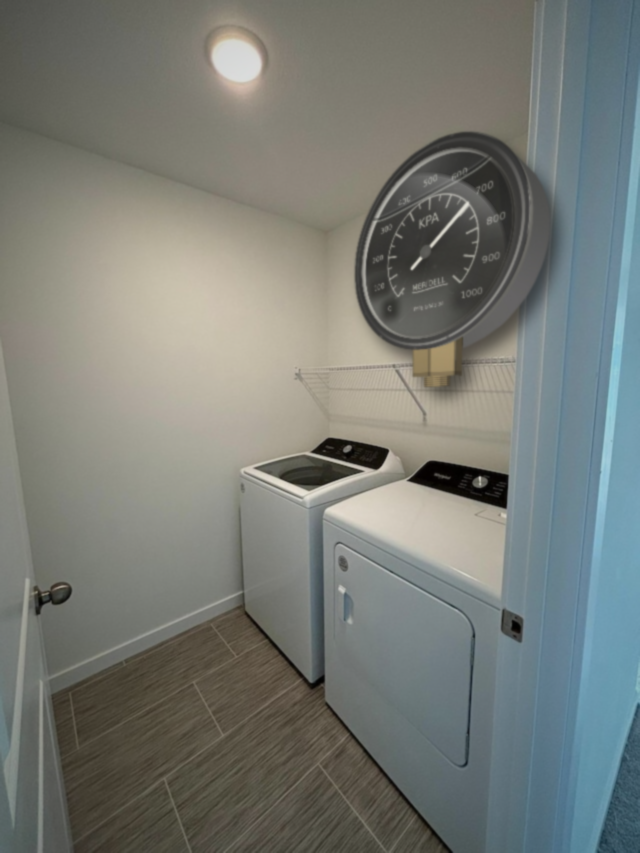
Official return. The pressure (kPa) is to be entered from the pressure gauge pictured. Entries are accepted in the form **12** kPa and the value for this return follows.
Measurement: **700** kPa
